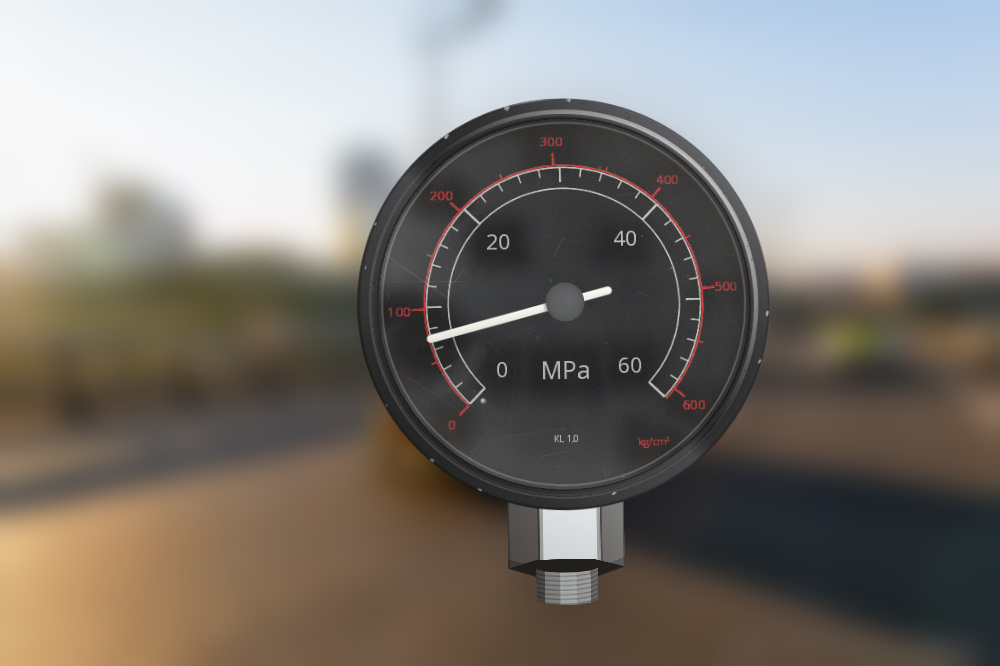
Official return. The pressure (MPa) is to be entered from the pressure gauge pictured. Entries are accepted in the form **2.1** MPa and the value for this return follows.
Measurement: **7** MPa
